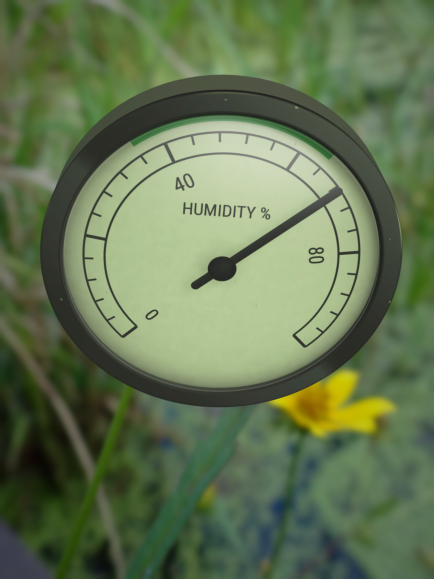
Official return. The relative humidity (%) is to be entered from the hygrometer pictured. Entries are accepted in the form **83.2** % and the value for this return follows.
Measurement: **68** %
